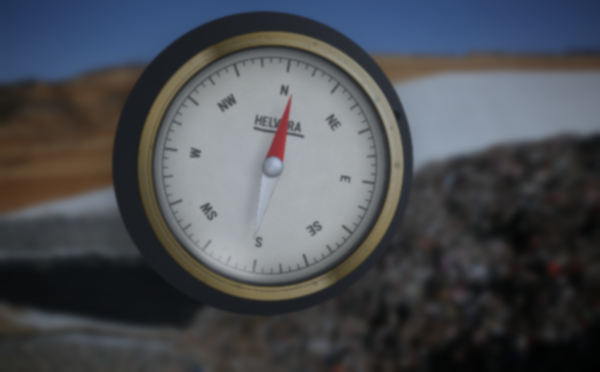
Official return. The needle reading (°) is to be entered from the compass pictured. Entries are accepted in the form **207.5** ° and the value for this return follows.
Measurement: **5** °
